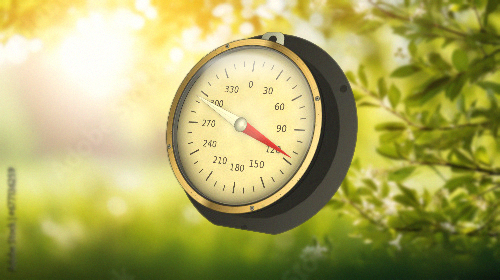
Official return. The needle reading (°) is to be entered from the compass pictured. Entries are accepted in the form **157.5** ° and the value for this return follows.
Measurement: **115** °
